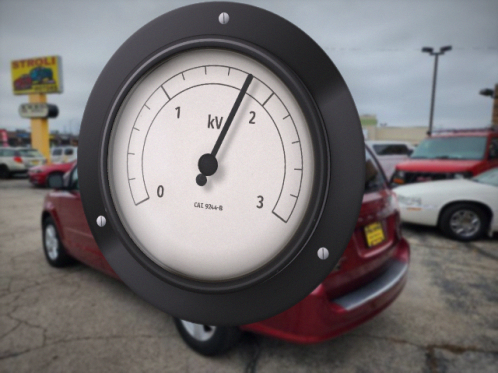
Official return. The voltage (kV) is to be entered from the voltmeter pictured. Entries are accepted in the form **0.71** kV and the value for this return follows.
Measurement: **1.8** kV
